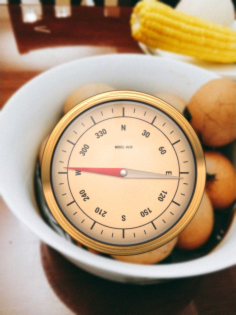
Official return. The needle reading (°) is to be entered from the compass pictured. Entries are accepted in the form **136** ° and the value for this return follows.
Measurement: **275** °
